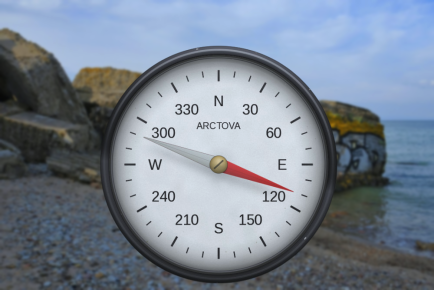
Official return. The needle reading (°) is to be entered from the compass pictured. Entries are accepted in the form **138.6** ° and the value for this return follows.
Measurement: **110** °
